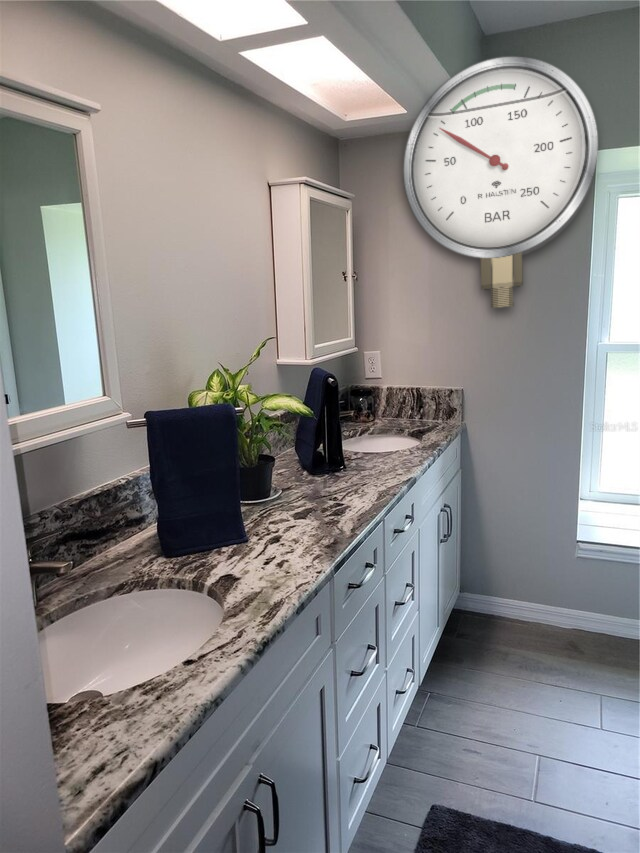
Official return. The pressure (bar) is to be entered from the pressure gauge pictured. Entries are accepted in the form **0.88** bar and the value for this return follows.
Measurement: **75** bar
